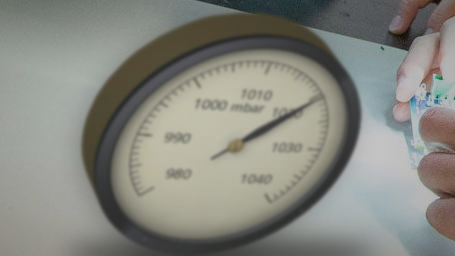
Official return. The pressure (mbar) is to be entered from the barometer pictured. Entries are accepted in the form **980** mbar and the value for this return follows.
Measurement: **1020** mbar
